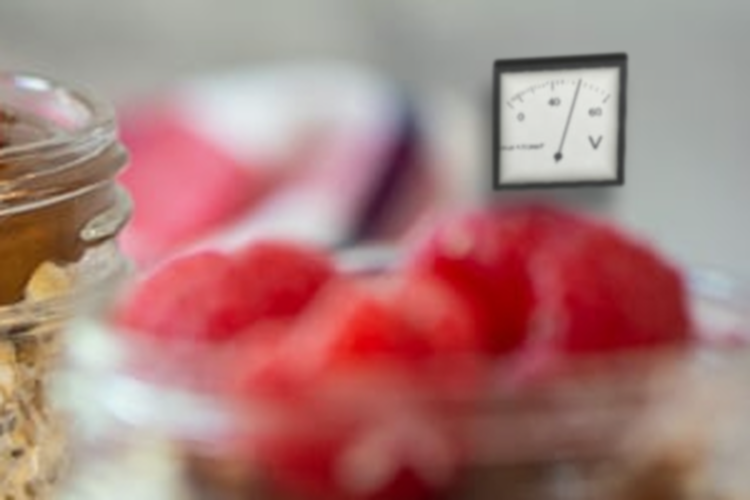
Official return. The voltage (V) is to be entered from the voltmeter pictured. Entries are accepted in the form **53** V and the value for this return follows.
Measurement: **50** V
